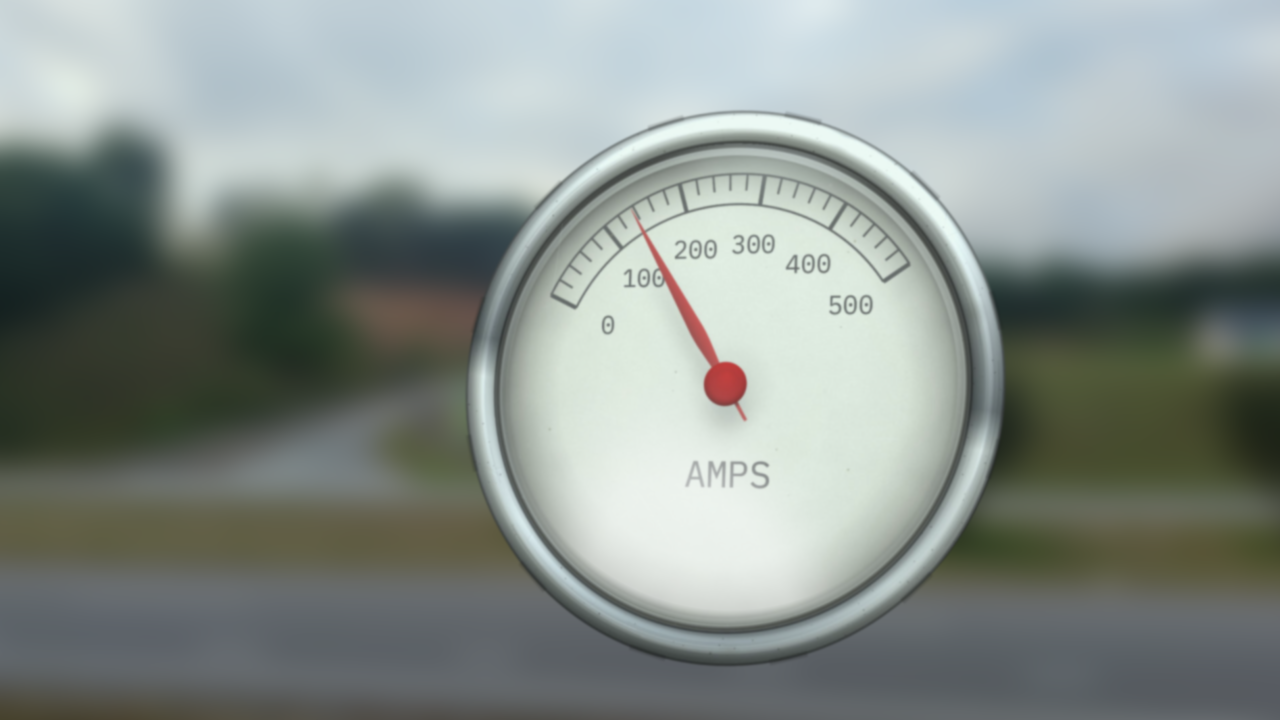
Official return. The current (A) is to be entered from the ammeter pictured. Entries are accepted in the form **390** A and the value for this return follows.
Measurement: **140** A
